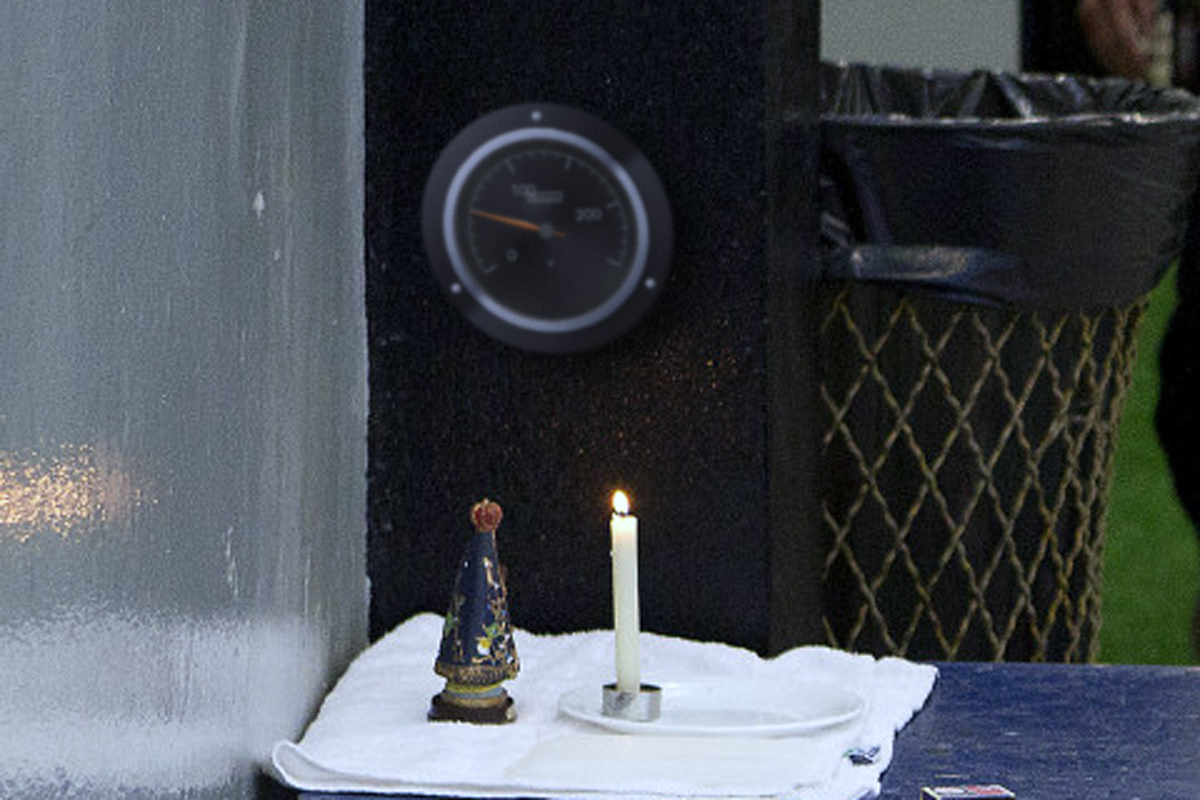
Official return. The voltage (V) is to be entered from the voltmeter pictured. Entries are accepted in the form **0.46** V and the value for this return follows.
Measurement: **50** V
